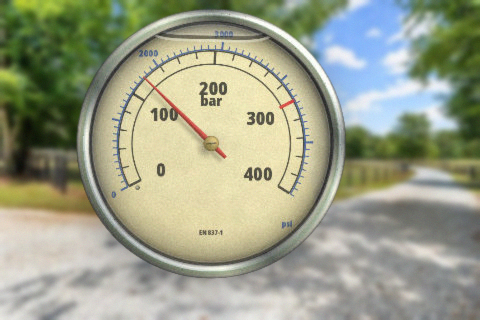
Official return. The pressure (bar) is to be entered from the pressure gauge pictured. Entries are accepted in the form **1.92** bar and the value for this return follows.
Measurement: **120** bar
